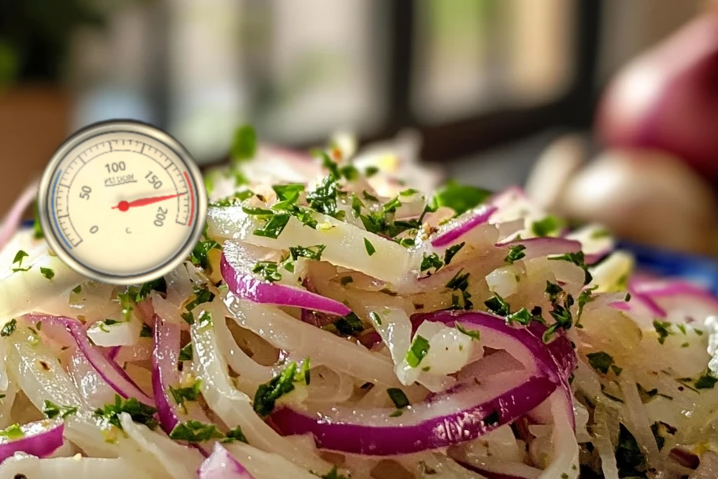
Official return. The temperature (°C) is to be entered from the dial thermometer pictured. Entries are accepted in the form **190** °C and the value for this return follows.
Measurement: **175** °C
